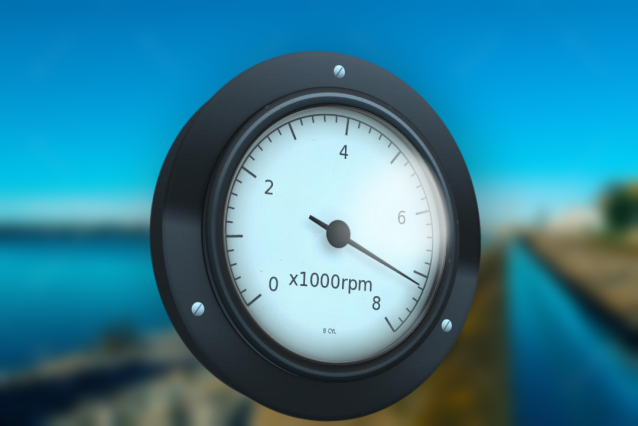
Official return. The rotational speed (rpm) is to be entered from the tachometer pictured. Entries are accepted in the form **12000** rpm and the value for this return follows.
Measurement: **7200** rpm
